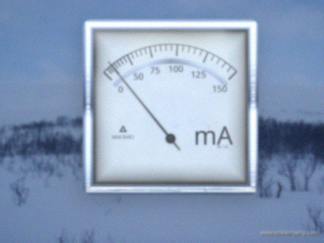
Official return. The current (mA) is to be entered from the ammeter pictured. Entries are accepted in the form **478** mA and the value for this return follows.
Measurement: **25** mA
